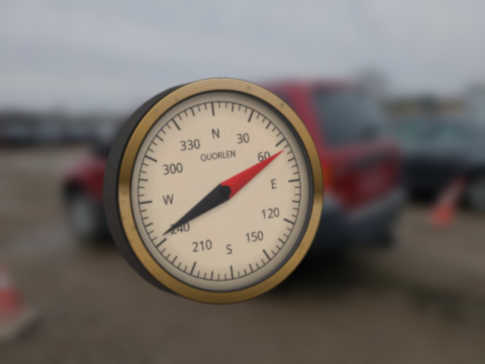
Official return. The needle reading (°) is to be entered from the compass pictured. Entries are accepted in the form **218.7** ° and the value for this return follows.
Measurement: **65** °
